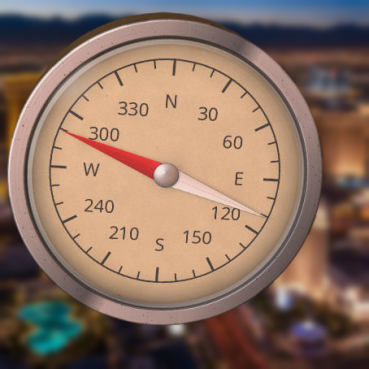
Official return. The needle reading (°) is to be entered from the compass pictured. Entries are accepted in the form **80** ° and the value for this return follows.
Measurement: **290** °
